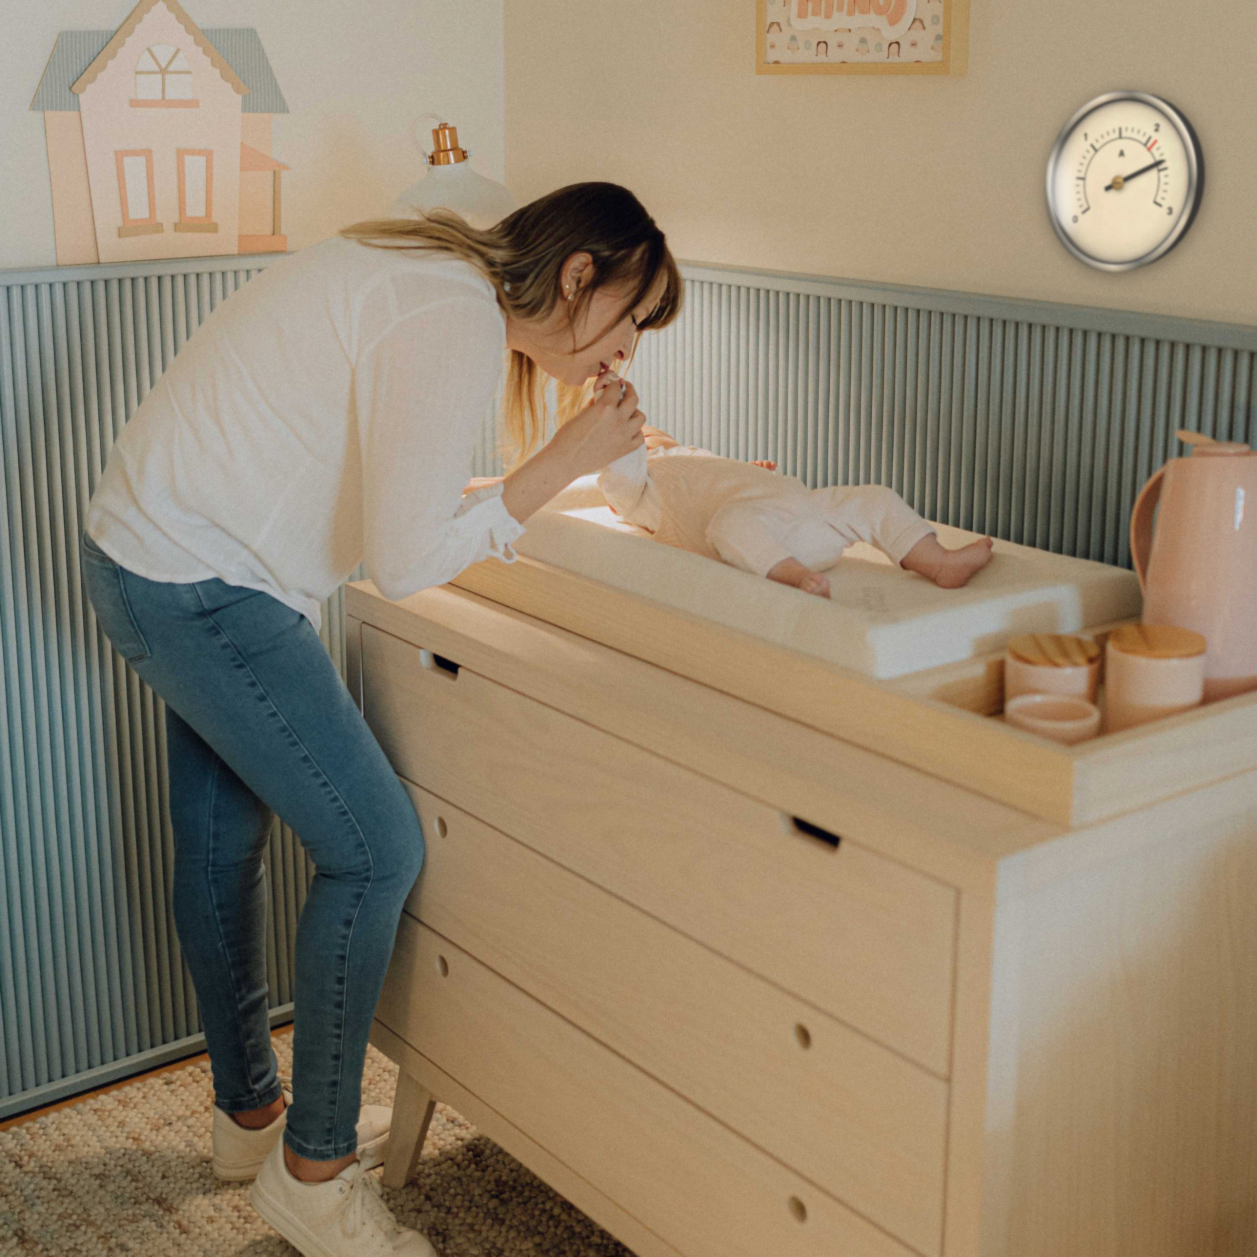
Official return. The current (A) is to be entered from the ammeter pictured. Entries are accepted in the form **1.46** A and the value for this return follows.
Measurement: **2.4** A
